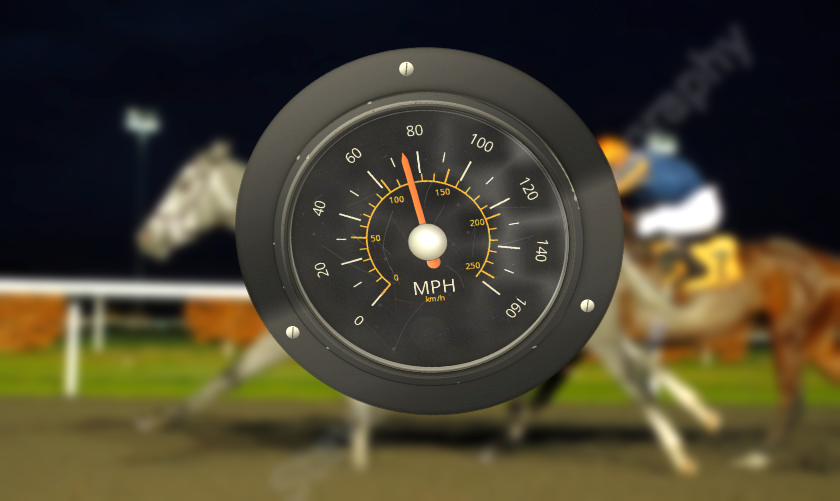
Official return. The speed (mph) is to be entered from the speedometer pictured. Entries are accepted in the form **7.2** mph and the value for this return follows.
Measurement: **75** mph
